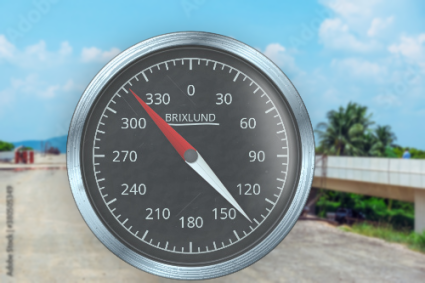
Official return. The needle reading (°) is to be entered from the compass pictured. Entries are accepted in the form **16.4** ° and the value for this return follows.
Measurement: **317.5** °
